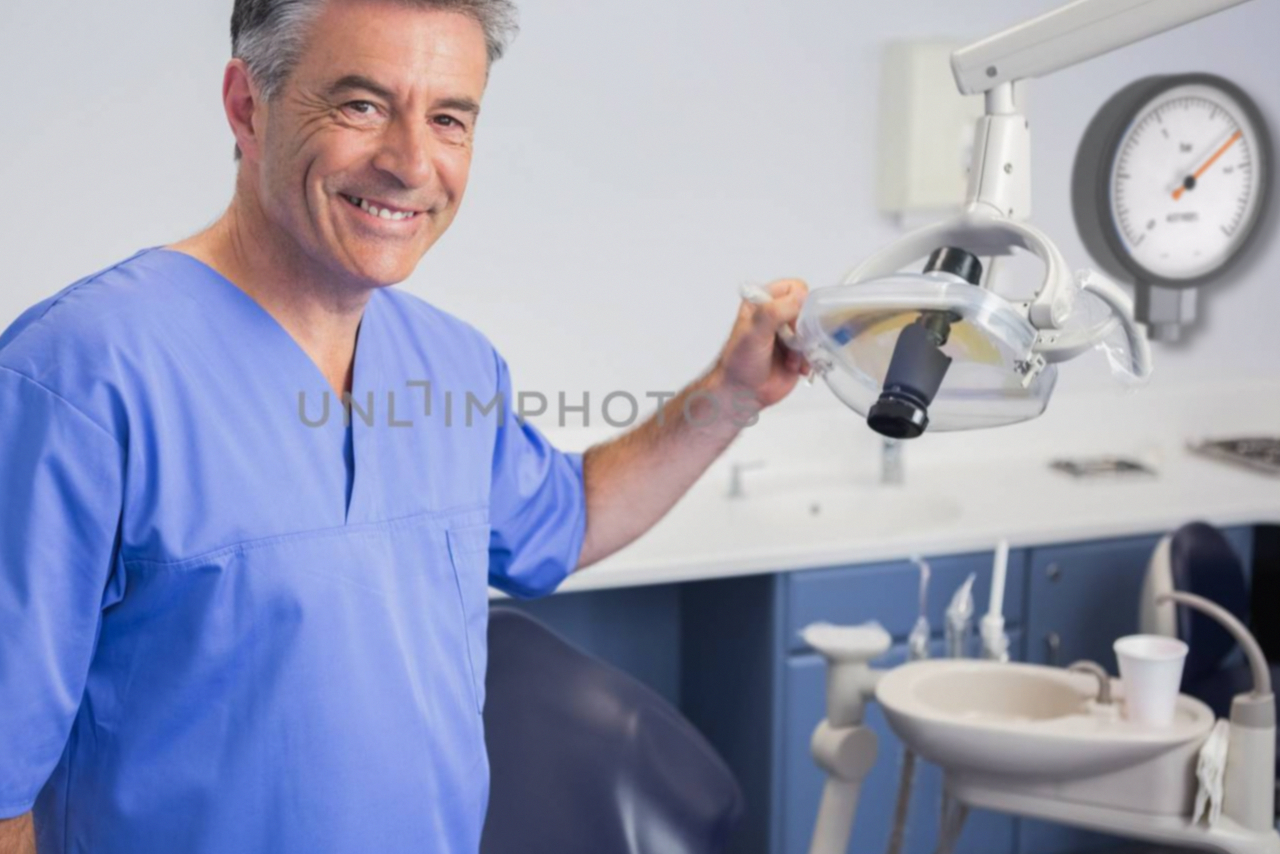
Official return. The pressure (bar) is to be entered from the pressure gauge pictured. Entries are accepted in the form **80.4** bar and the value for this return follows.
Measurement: **1.75** bar
